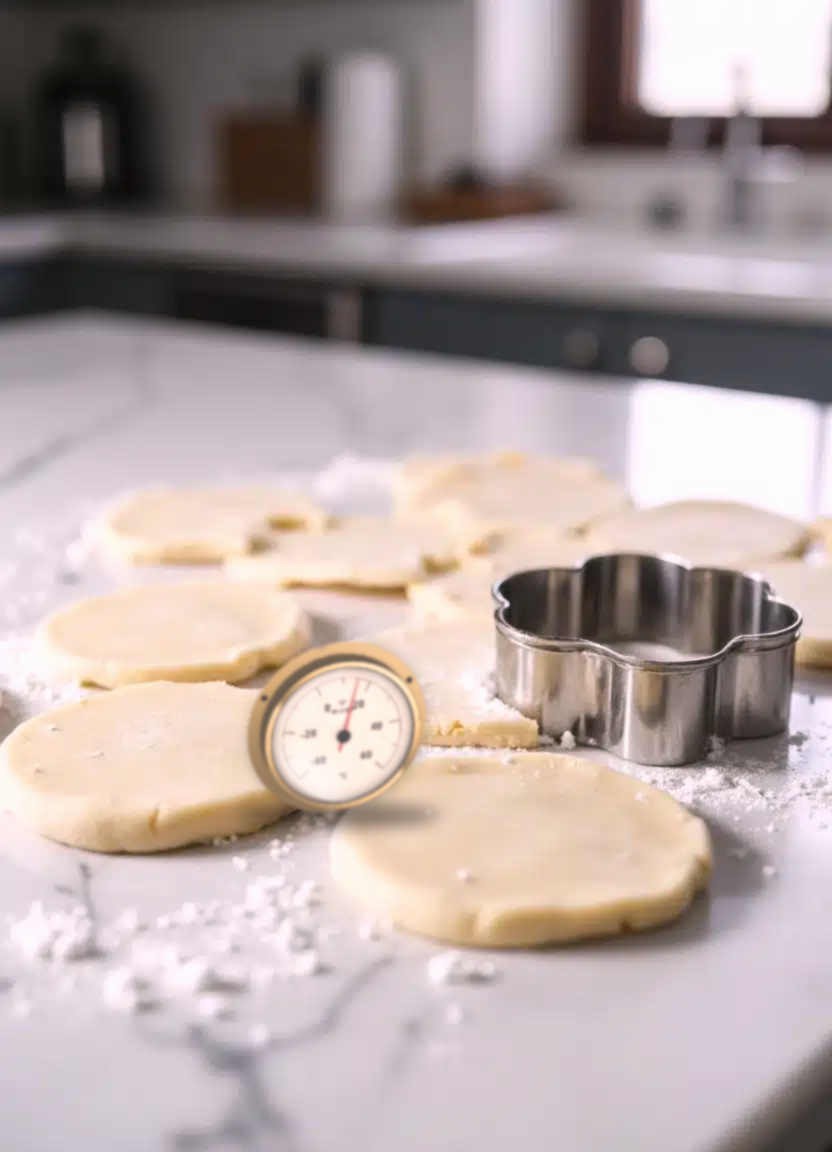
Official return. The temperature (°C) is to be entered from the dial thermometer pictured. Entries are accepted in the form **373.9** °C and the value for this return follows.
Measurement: **15** °C
